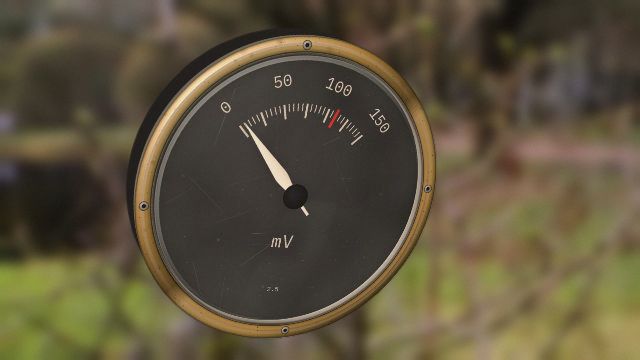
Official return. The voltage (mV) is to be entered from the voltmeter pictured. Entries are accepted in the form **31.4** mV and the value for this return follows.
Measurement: **5** mV
